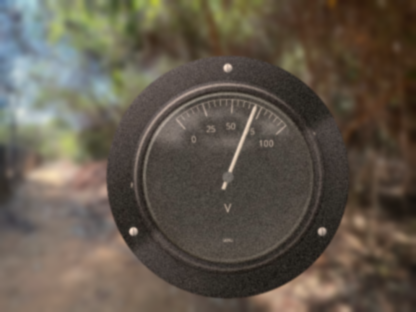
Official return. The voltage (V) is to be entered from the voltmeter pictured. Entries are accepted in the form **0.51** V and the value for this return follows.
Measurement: **70** V
